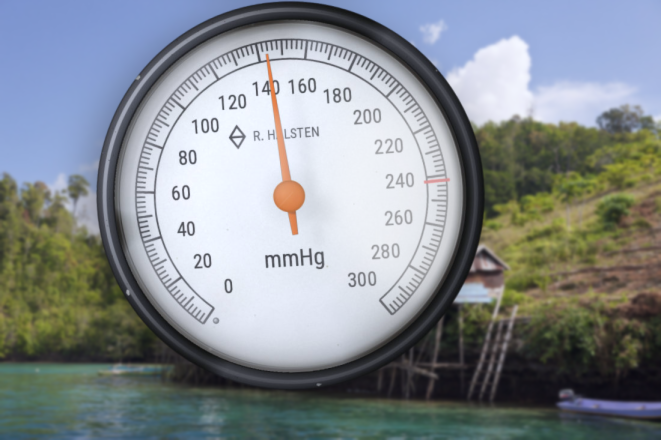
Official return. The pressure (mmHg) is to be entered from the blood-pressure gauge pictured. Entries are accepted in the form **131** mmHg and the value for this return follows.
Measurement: **144** mmHg
